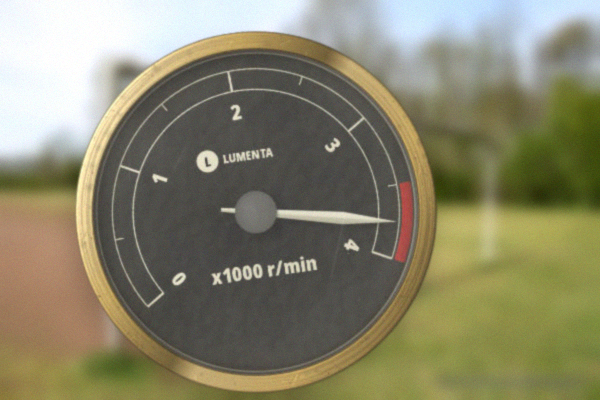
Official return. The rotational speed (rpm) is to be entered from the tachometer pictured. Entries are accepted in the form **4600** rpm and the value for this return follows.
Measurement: **3750** rpm
